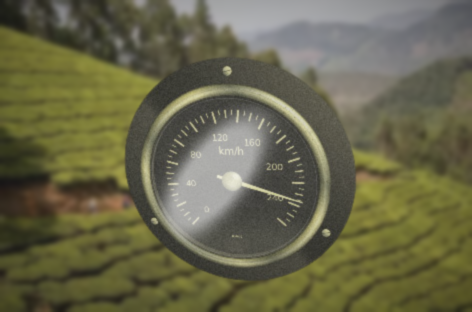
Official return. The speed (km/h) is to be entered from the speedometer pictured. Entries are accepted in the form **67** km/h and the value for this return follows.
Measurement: **235** km/h
